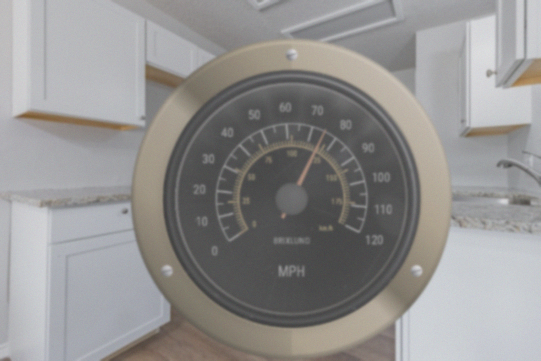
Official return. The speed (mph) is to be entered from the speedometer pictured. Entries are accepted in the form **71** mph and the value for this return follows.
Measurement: **75** mph
